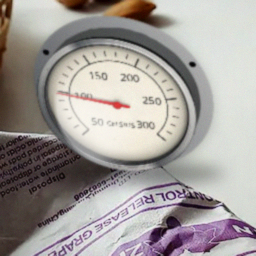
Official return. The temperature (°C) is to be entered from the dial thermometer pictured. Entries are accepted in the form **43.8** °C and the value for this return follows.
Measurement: **100** °C
